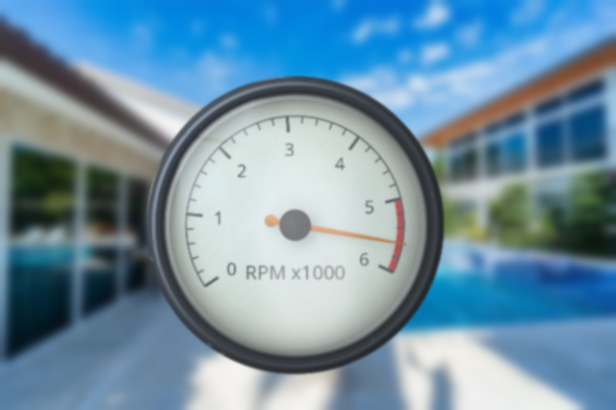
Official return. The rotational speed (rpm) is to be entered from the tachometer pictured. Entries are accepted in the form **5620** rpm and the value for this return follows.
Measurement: **5600** rpm
